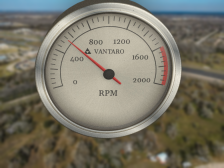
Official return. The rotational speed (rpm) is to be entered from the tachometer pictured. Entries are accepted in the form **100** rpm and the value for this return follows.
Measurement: **550** rpm
